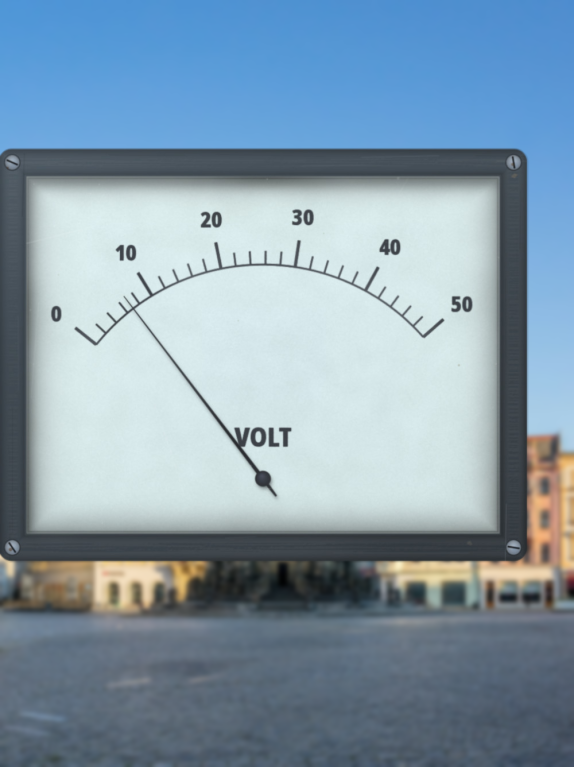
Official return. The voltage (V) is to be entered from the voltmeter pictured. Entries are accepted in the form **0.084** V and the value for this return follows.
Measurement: **7** V
